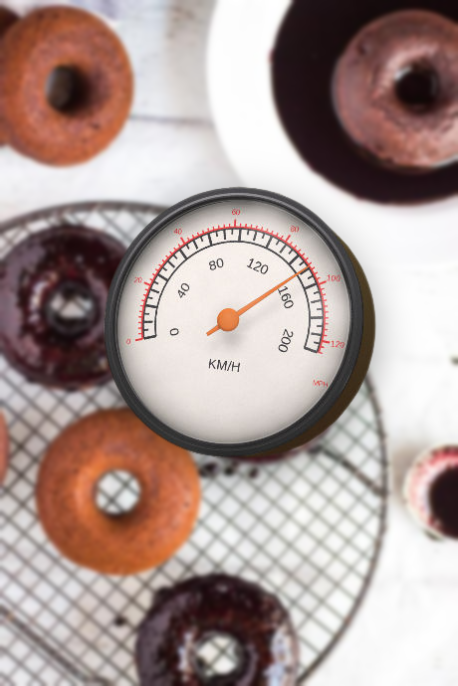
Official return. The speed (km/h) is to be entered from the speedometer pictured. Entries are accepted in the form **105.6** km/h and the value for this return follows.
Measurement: **150** km/h
